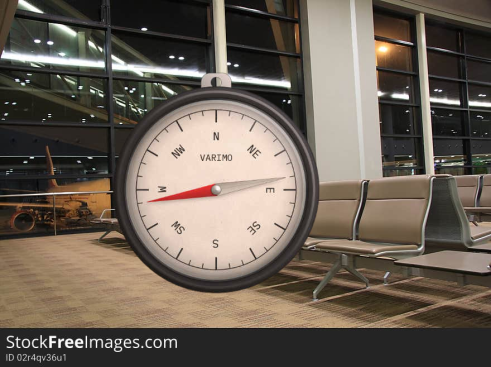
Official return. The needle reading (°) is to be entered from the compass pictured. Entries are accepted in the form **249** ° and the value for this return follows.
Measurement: **260** °
